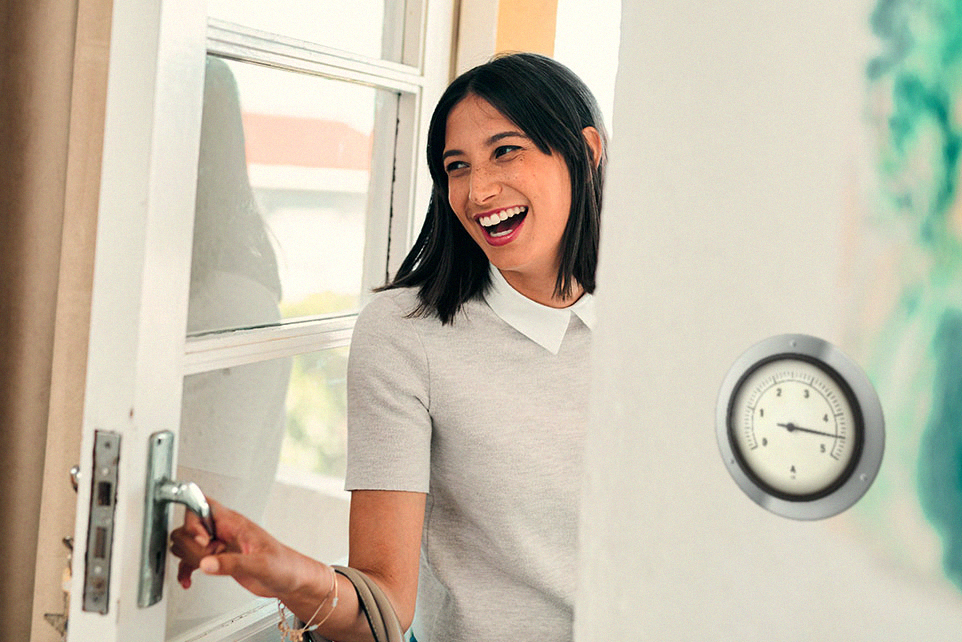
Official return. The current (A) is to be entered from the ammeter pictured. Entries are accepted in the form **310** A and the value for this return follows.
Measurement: **4.5** A
